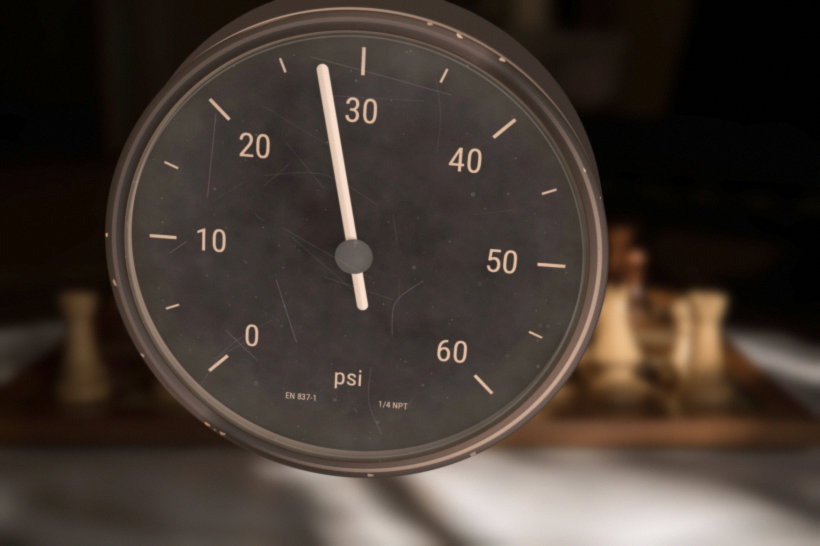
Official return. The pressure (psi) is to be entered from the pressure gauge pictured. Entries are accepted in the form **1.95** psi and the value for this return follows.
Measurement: **27.5** psi
